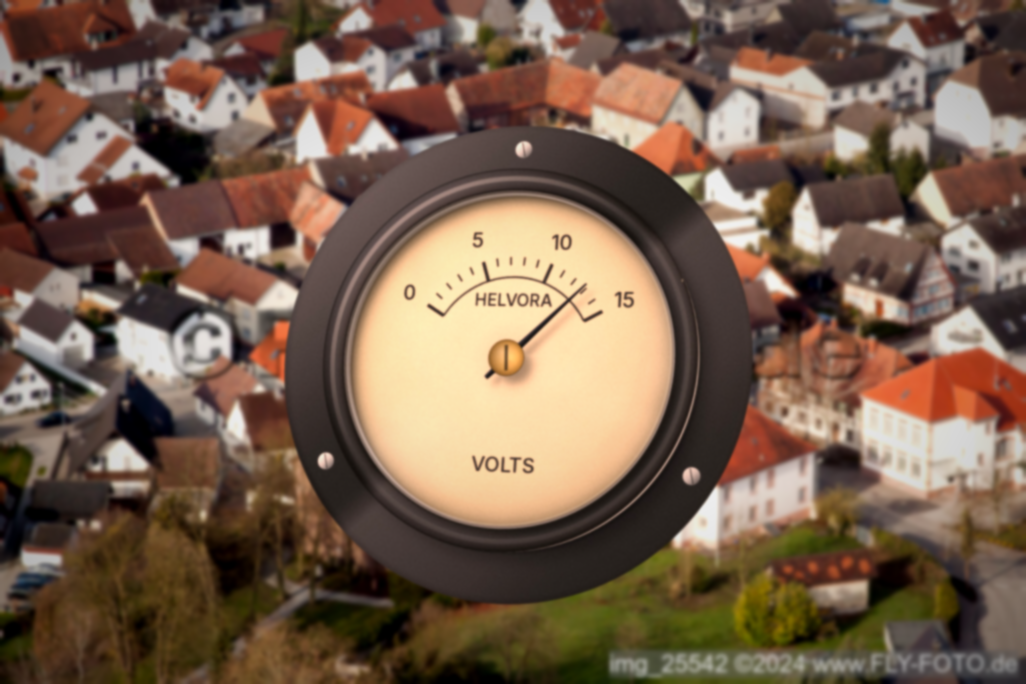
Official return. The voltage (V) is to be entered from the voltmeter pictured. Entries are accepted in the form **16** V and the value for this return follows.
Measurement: **13** V
